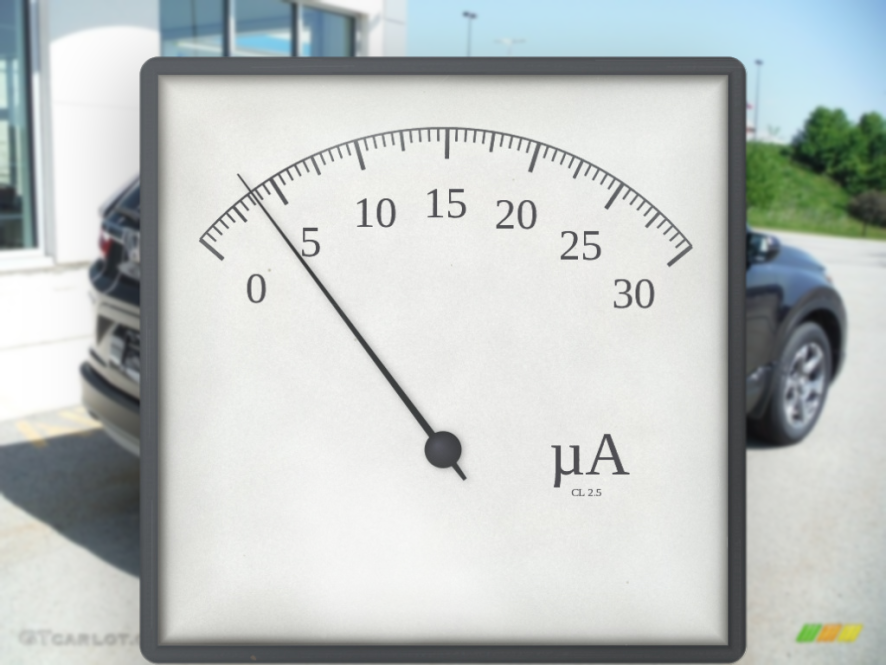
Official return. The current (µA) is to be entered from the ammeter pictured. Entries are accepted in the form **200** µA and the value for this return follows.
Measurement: **3.75** µA
